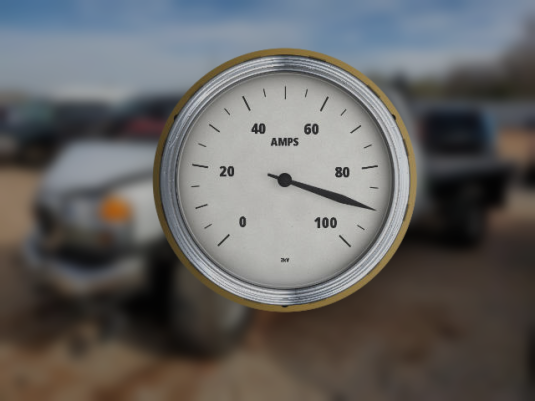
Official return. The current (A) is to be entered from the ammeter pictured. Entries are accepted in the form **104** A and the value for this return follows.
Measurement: **90** A
